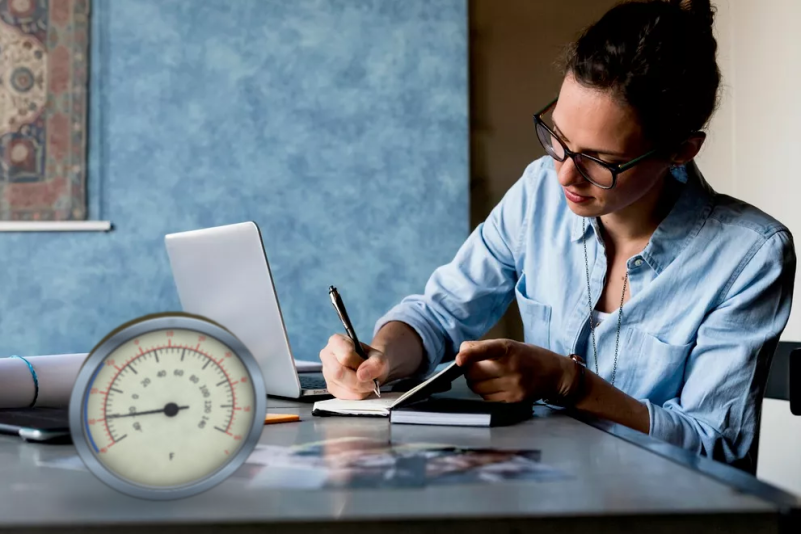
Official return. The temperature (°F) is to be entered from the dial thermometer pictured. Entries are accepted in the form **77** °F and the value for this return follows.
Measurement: **-20** °F
